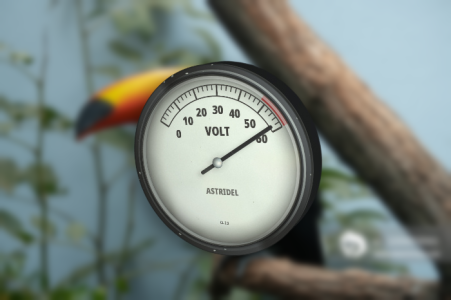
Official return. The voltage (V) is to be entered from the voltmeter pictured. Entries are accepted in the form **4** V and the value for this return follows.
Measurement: **58** V
